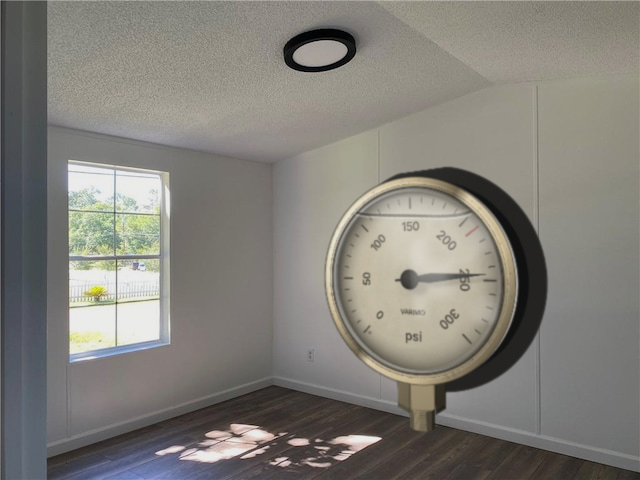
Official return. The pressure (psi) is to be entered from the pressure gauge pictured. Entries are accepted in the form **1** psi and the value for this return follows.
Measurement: **245** psi
